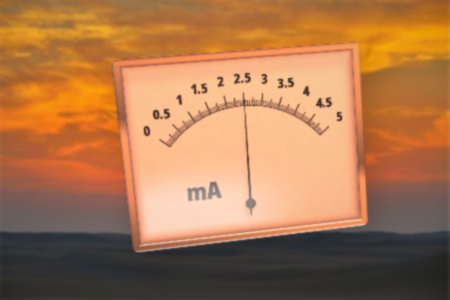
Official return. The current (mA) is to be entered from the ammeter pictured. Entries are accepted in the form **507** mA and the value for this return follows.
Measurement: **2.5** mA
